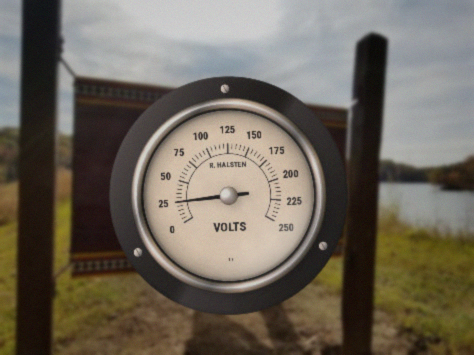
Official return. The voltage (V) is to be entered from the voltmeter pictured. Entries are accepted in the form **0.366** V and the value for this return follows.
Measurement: **25** V
